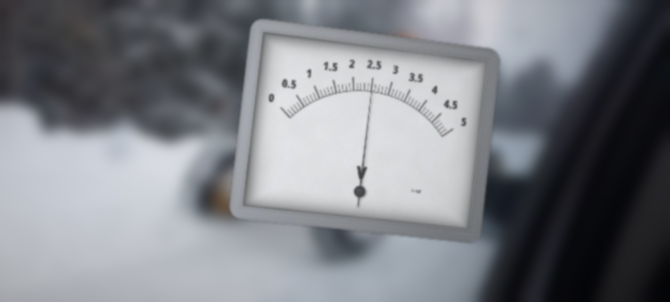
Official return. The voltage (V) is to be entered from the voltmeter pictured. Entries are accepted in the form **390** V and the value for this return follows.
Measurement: **2.5** V
